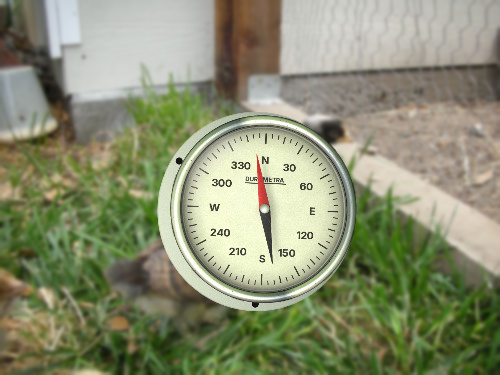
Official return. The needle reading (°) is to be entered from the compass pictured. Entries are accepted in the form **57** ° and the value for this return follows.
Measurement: **350** °
